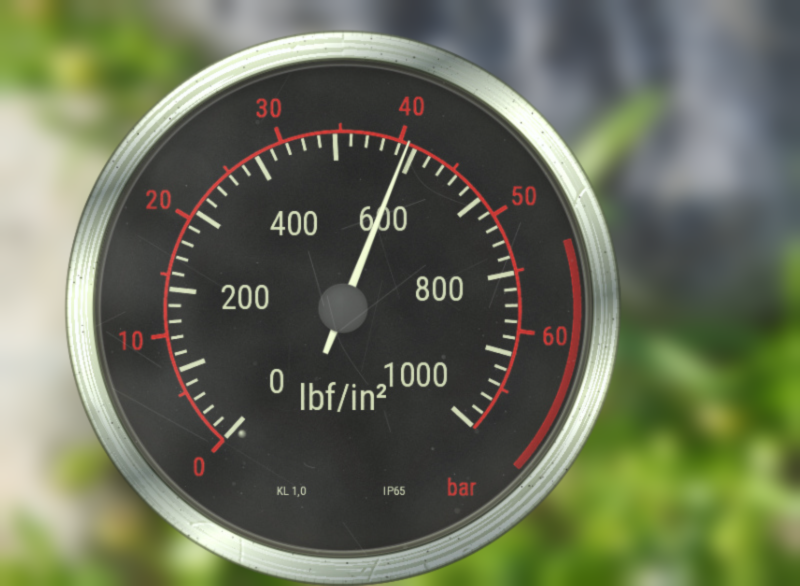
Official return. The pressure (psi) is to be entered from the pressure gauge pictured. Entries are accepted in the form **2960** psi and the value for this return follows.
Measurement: **590** psi
